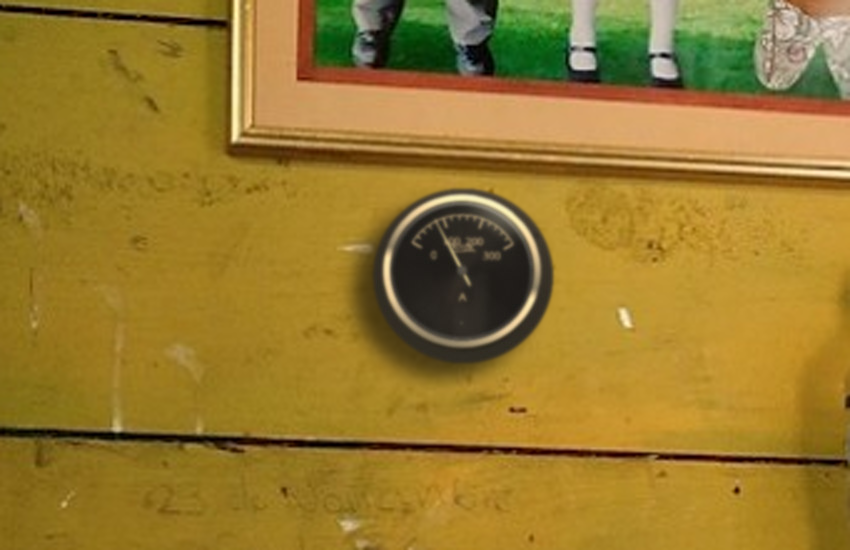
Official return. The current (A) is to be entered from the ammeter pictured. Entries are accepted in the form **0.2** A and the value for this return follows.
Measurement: **80** A
